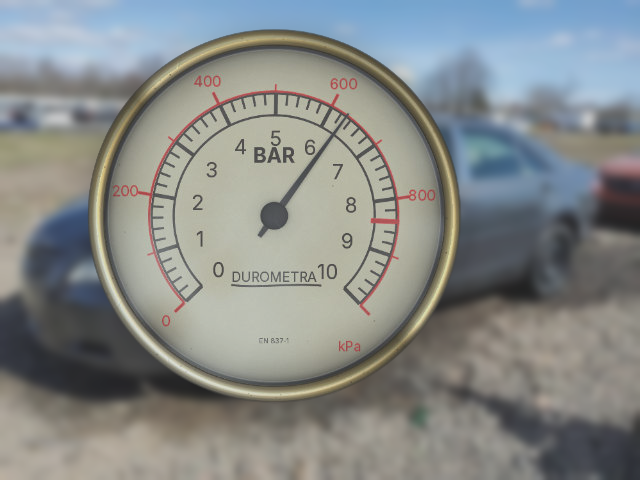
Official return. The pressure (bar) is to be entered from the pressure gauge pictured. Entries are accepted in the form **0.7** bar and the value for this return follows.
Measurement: **6.3** bar
